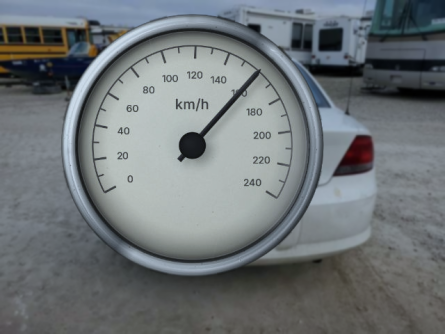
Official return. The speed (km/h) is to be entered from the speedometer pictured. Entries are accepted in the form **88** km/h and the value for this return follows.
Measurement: **160** km/h
